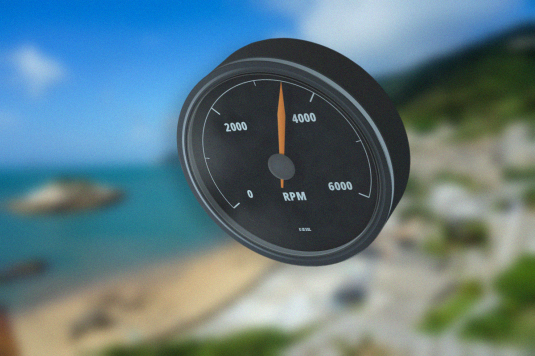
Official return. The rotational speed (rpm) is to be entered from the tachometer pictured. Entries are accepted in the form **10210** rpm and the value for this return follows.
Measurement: **3500** rpm
